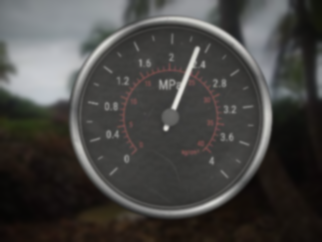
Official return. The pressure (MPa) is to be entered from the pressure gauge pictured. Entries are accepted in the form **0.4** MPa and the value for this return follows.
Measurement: **2.3** MPa
